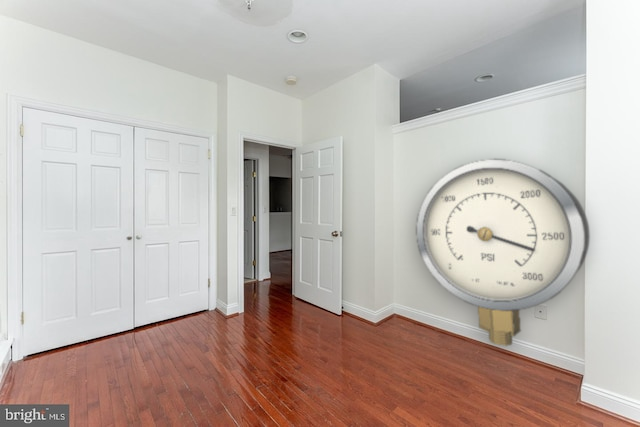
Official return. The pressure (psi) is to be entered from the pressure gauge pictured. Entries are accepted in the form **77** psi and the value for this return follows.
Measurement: **2700** psi
